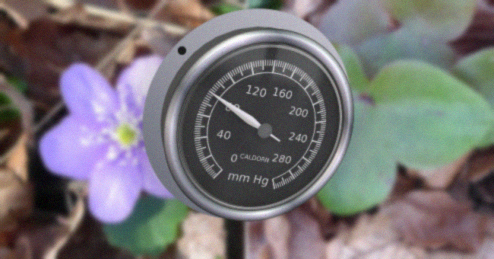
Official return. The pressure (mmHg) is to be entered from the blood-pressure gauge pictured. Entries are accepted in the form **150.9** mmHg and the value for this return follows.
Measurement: **80** mmHg
